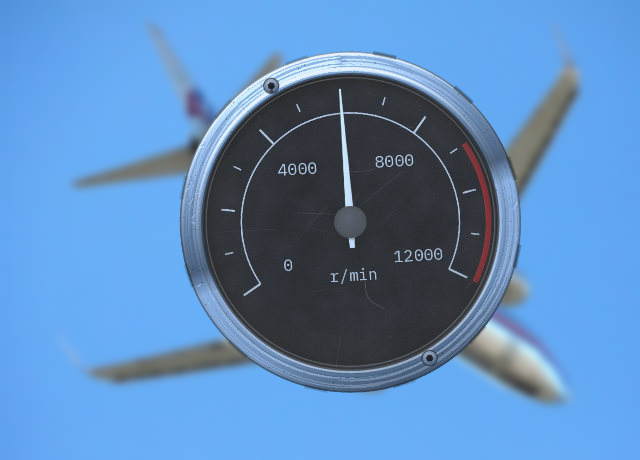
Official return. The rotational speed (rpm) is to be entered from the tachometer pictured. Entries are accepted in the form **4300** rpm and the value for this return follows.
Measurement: **6000** rpm
